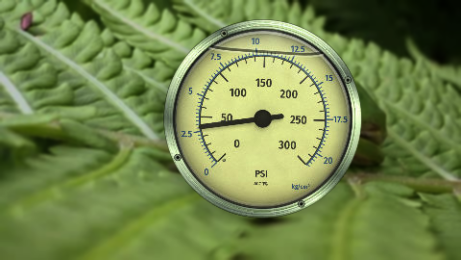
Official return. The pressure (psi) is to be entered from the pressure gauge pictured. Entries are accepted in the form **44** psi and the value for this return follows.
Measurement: **40** psi
